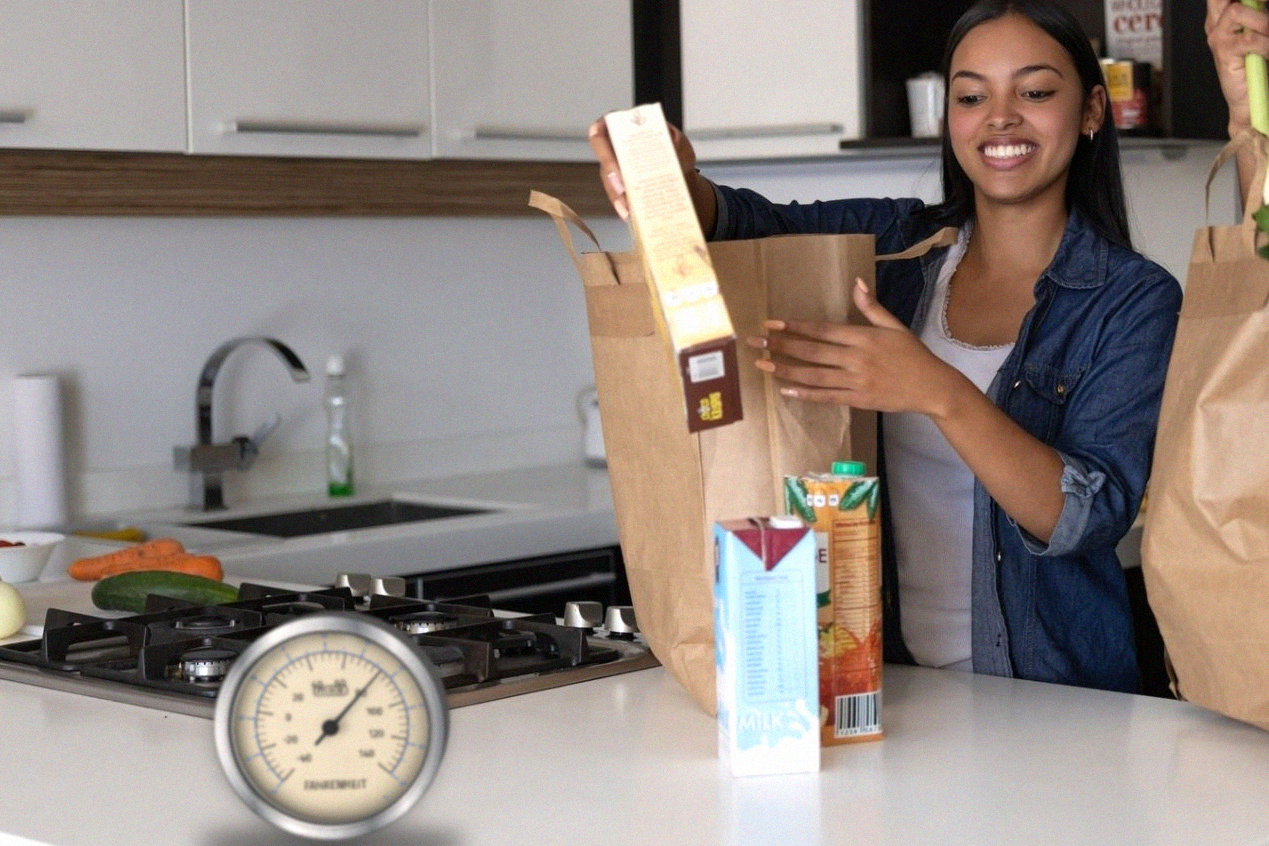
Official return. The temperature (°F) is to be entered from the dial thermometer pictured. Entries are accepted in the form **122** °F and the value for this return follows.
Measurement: **80** °F
